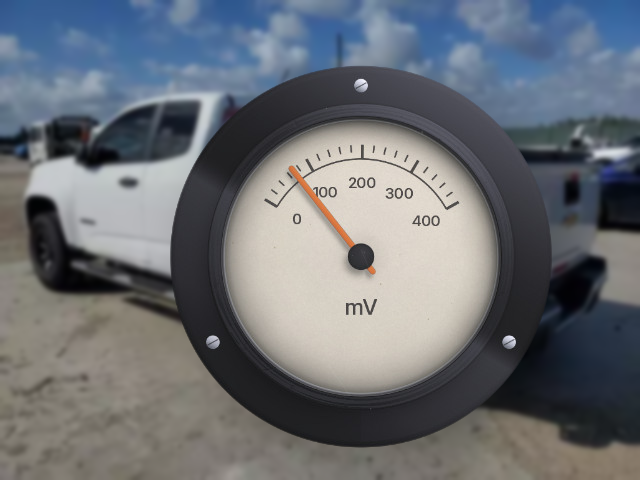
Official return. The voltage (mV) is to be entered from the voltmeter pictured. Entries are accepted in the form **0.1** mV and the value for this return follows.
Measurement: **70** mV
